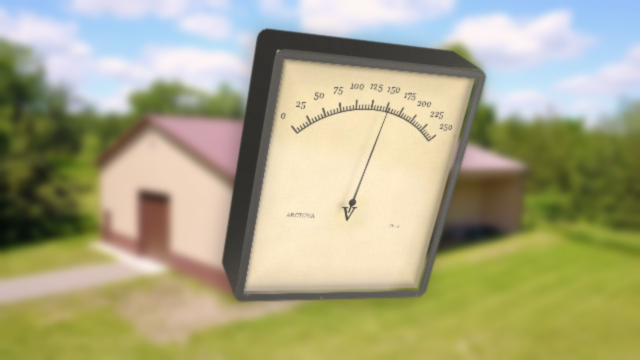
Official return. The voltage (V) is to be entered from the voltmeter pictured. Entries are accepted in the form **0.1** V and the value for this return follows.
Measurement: **150** V
